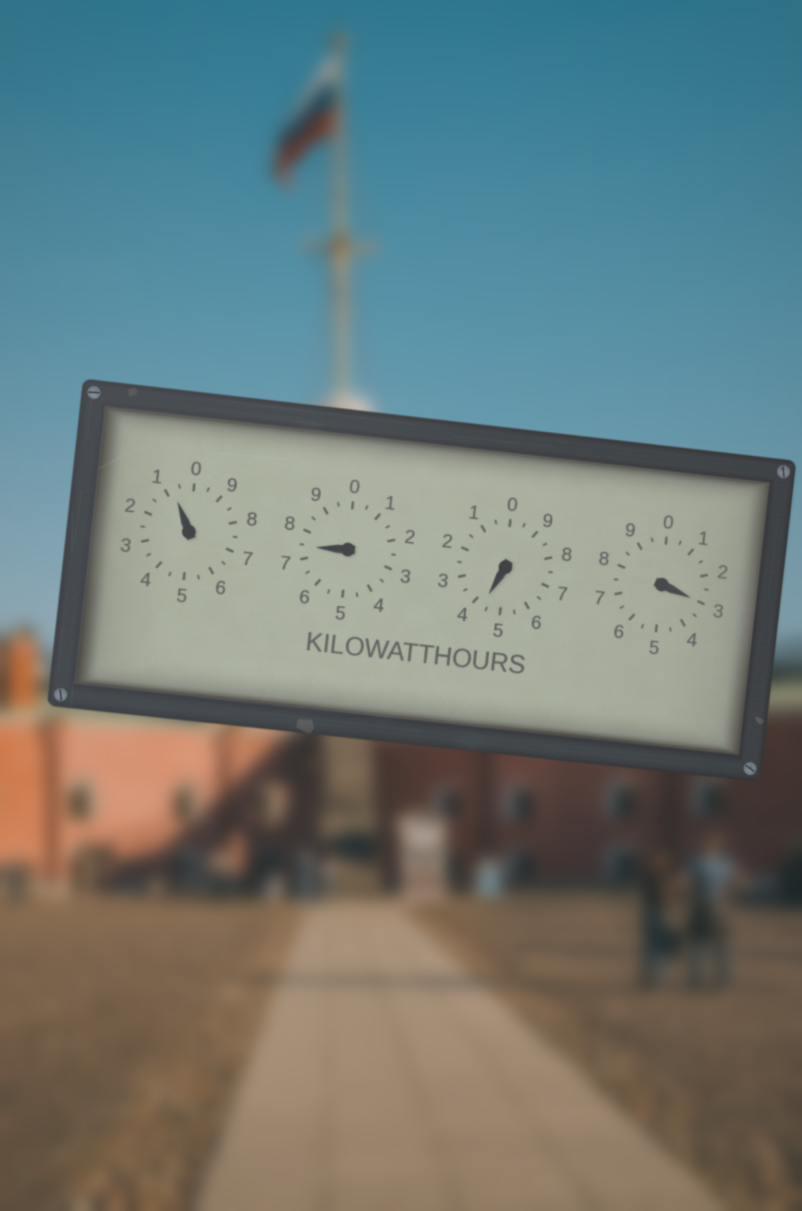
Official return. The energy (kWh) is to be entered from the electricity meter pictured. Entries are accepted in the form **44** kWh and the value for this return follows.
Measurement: **743** kWh
